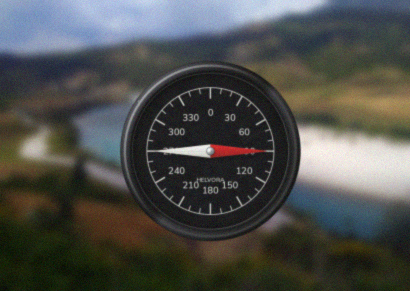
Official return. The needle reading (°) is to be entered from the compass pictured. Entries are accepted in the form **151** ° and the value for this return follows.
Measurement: **90** °
